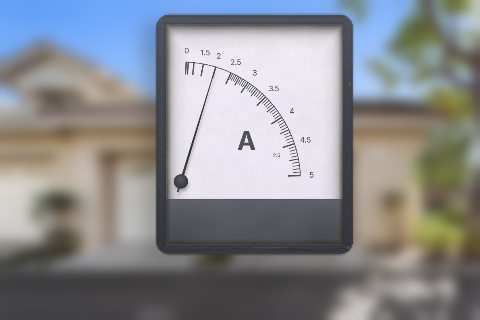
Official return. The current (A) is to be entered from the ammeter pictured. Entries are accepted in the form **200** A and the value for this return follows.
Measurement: **2** A
